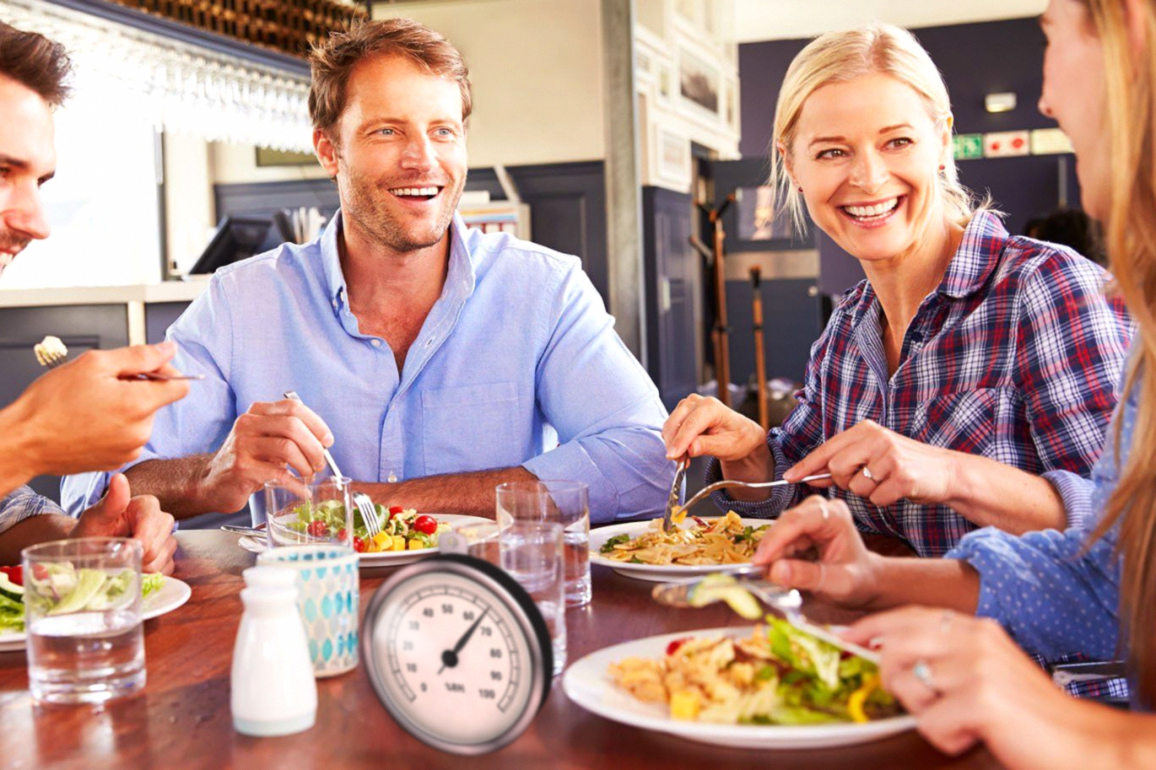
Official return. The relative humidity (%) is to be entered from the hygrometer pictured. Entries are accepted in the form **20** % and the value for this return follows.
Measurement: **65** %
